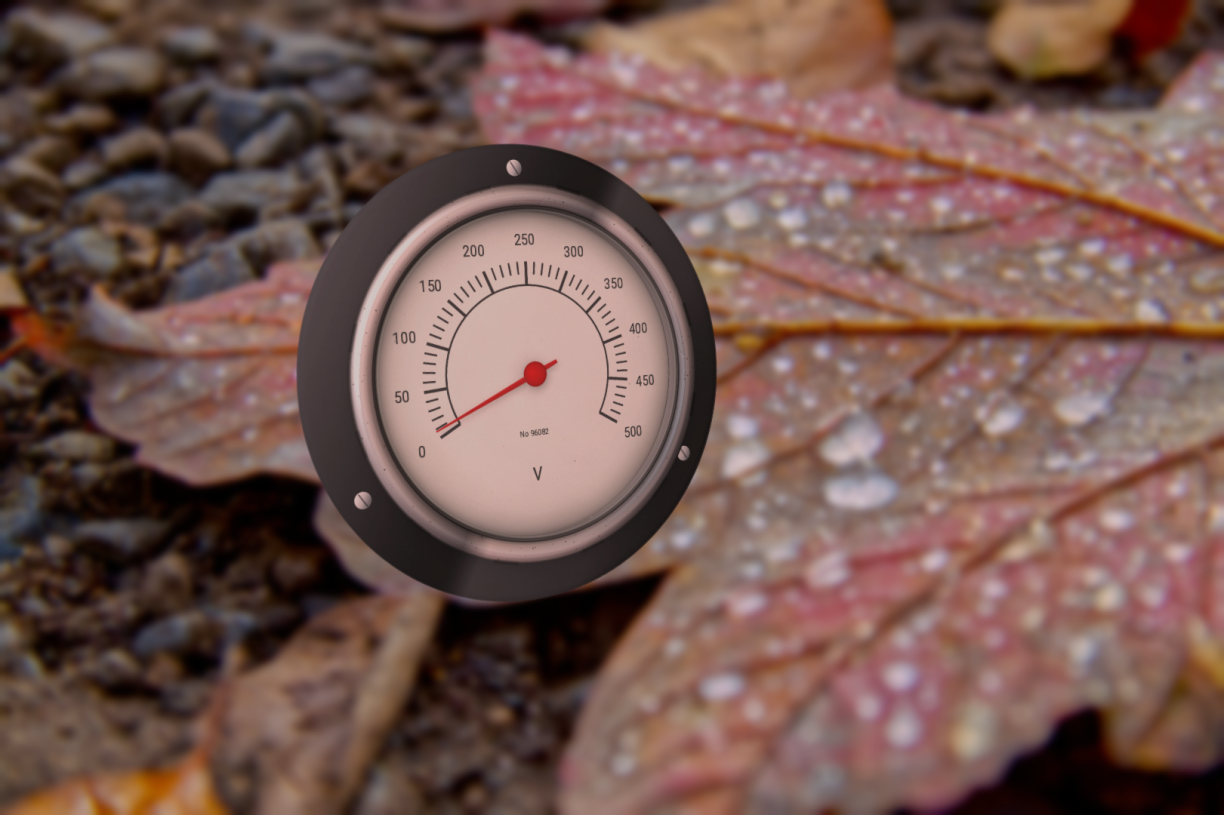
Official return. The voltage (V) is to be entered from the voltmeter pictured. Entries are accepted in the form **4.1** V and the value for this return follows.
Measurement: **10** V
